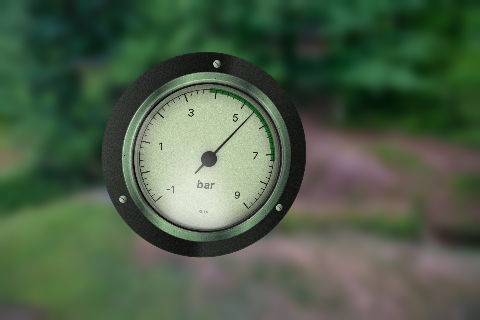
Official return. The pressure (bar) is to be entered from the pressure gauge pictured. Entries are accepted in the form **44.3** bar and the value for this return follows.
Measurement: **5.4** bar
